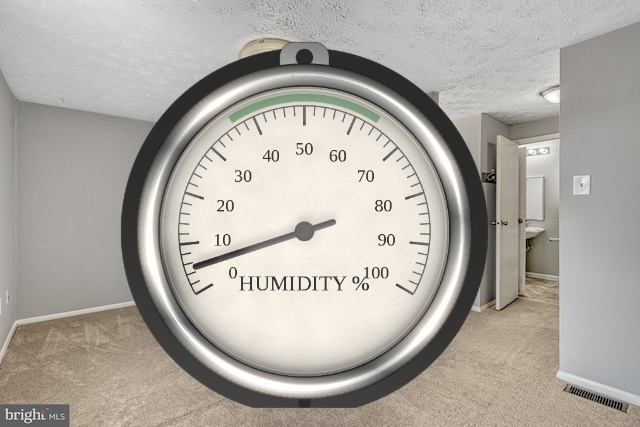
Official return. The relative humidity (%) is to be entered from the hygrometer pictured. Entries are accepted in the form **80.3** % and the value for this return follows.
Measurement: **5** %
